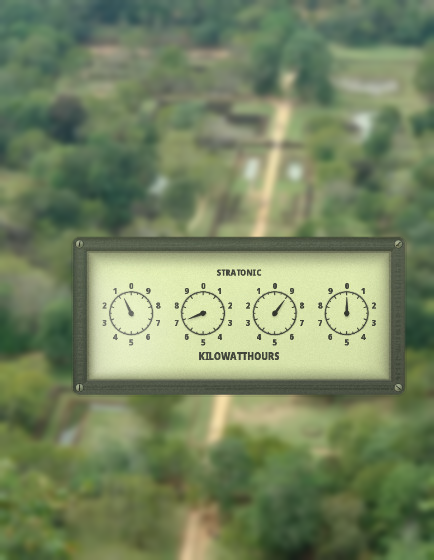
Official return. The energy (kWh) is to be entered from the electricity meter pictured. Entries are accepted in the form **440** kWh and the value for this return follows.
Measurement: **690** kWh
